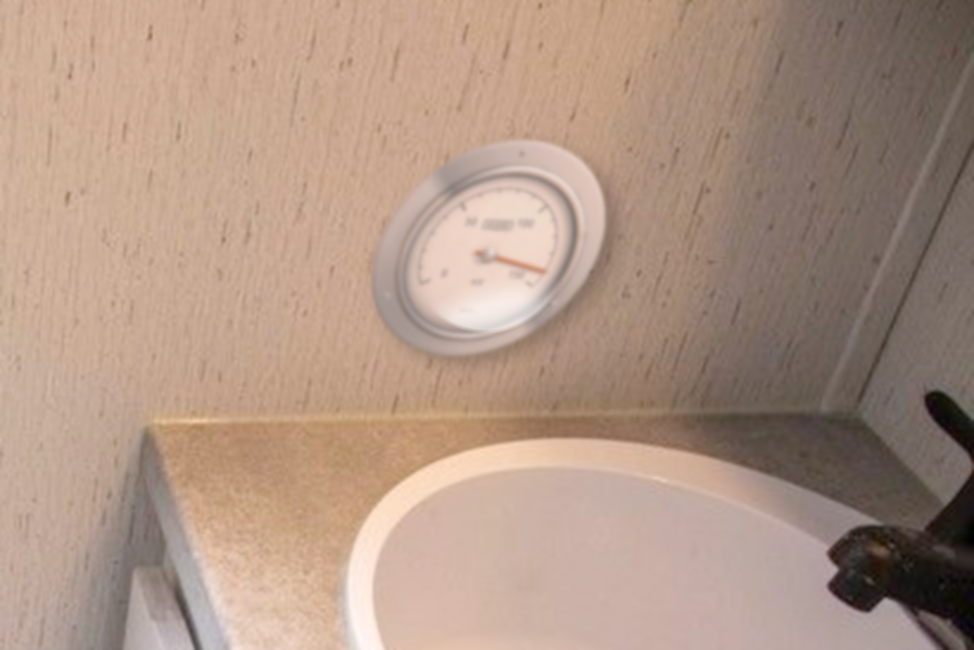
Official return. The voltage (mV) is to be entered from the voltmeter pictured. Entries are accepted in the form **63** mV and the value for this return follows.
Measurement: **140** mV
